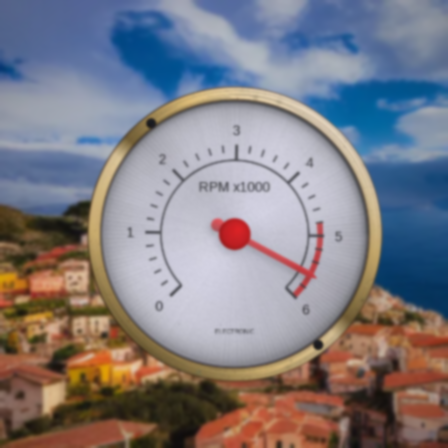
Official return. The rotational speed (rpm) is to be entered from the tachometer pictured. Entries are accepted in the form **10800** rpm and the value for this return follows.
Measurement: **5600** rpm
